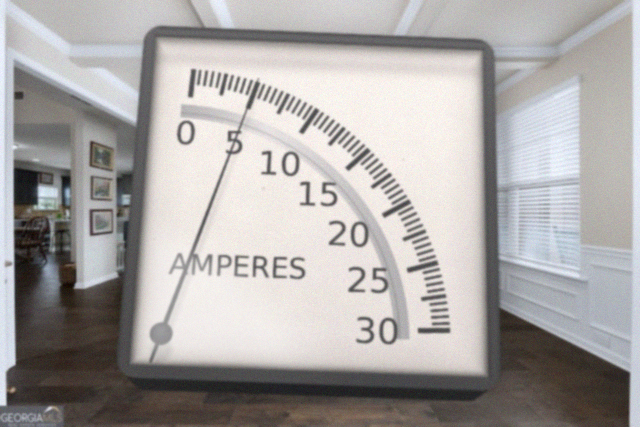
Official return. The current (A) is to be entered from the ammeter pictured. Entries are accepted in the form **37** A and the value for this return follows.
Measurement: **5** A
